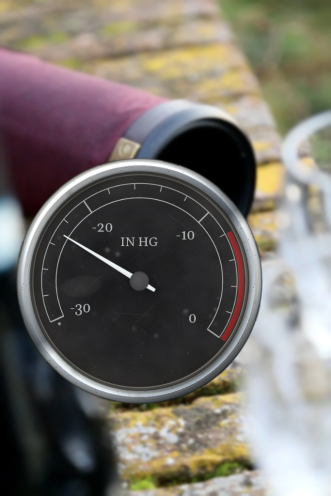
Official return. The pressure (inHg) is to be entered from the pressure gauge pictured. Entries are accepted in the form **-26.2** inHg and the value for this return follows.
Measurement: **-23** inHg
